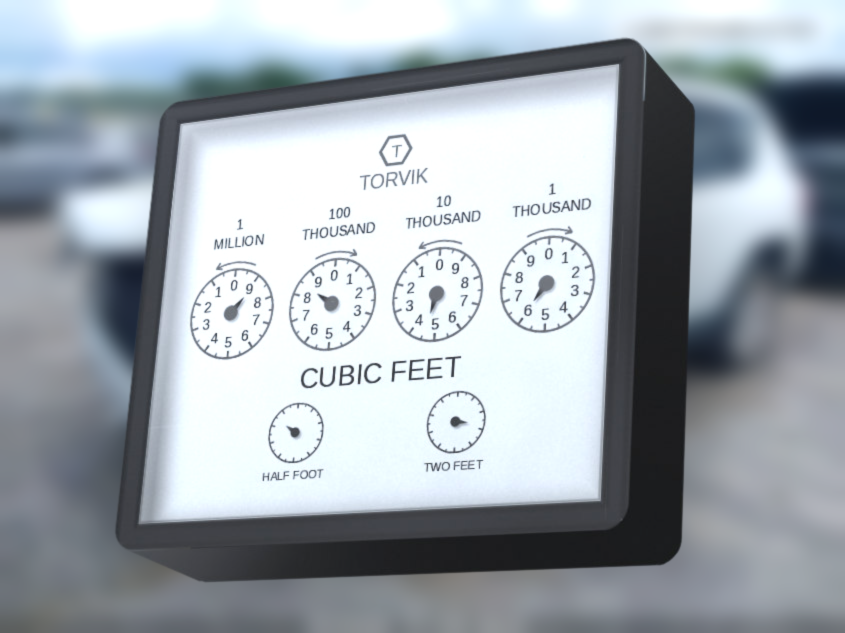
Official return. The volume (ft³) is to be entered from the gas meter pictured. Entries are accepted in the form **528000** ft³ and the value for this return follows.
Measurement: **884600** ft³
